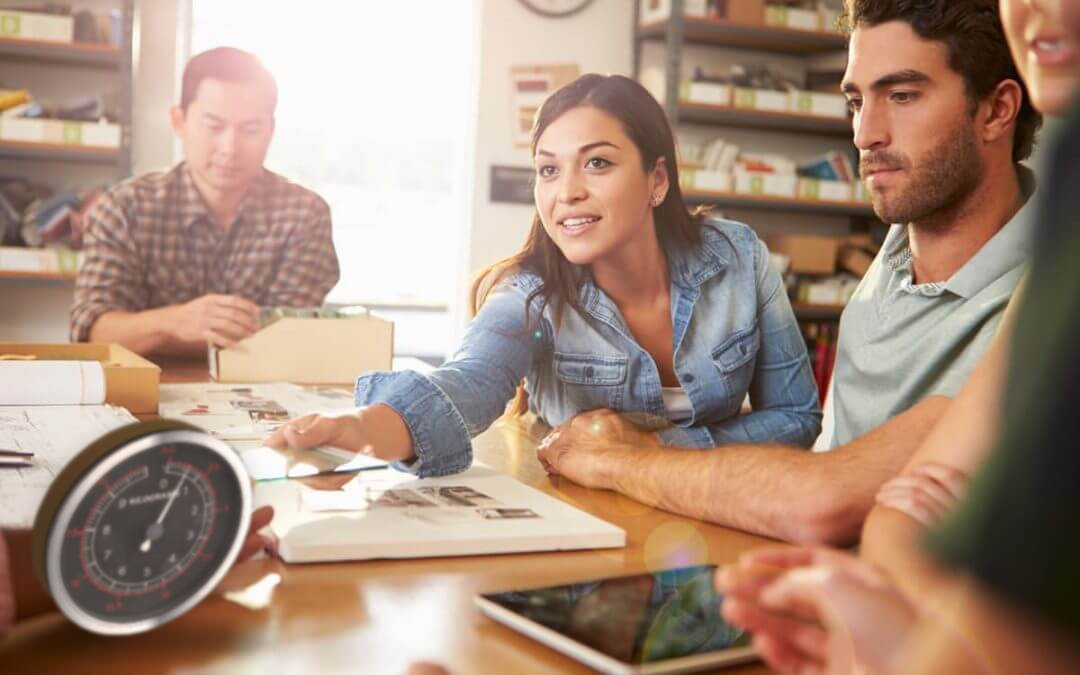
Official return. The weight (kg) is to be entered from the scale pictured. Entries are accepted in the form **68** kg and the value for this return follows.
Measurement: **0.5** kg
